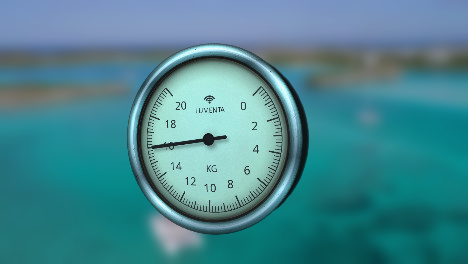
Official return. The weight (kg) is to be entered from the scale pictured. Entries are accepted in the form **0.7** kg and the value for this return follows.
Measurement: **16** kg
